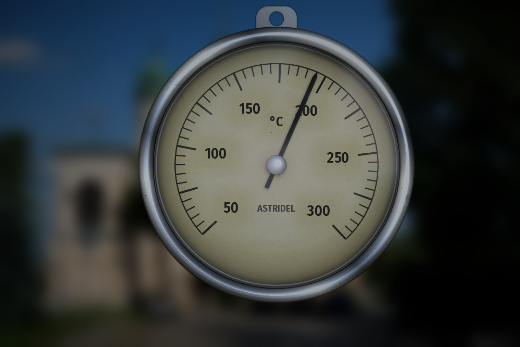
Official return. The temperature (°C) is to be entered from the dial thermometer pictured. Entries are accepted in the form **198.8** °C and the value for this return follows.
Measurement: **195** °C
